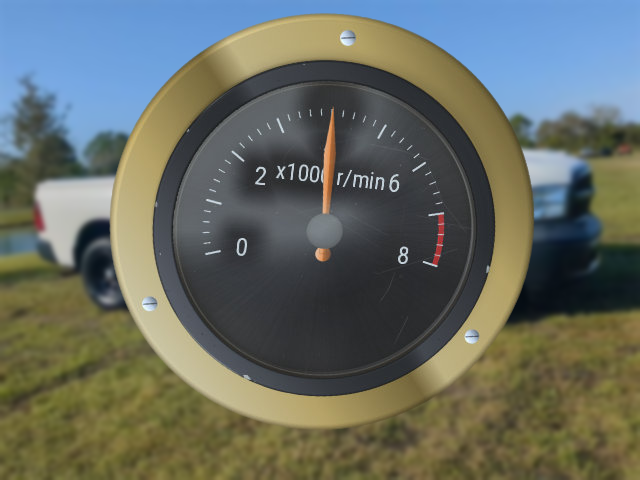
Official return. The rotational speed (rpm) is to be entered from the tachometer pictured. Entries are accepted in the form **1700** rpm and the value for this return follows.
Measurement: **4000** rpm
